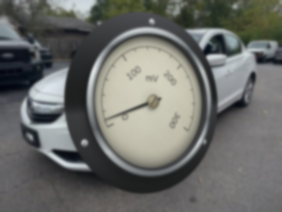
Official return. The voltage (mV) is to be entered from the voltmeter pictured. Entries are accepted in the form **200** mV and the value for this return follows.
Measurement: **10** mV
